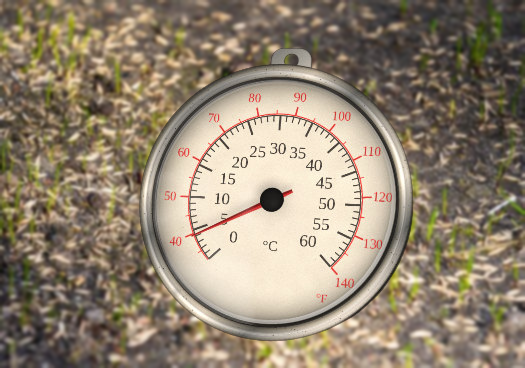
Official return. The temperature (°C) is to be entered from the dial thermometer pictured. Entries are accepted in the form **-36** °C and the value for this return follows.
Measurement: **4** °C
